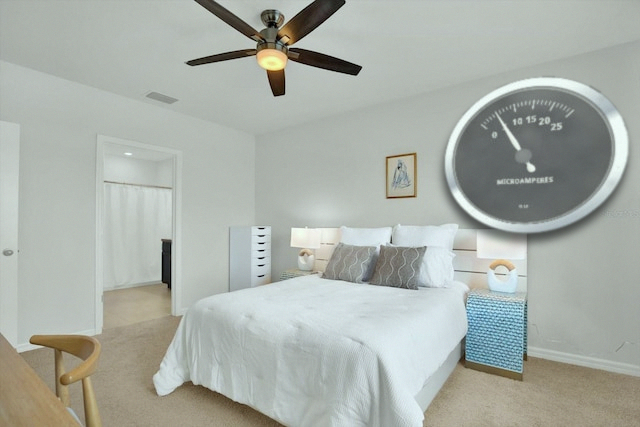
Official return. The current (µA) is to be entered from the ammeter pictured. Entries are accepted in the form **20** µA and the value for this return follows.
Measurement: **5** µA
